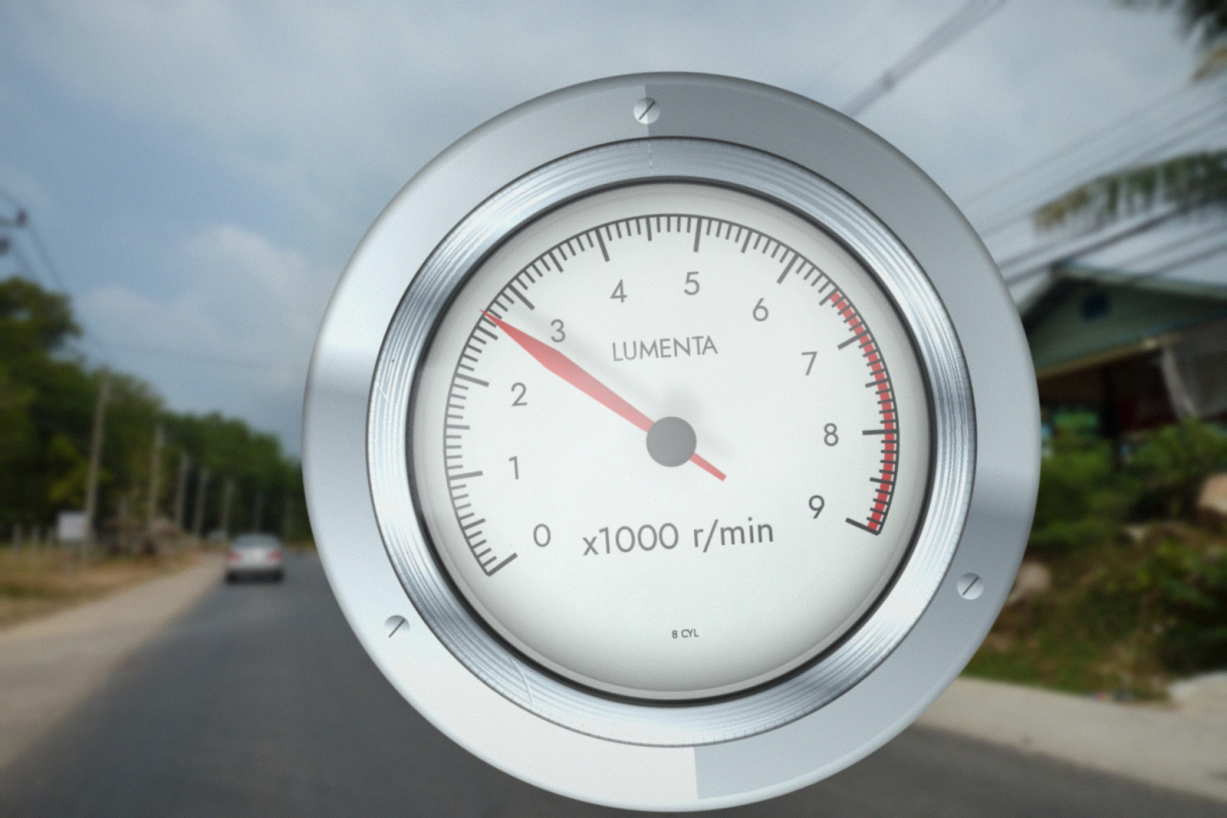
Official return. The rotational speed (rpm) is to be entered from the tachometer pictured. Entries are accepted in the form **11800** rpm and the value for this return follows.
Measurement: **2650** rpm
